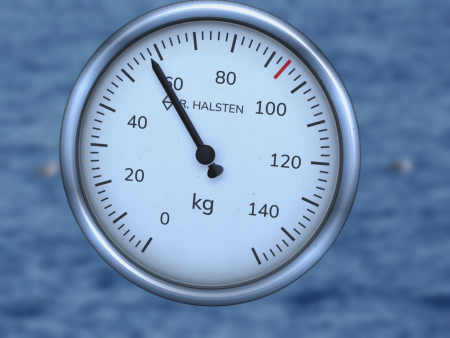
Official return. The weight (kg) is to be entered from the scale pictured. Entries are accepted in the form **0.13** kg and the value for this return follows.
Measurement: **58** kg
